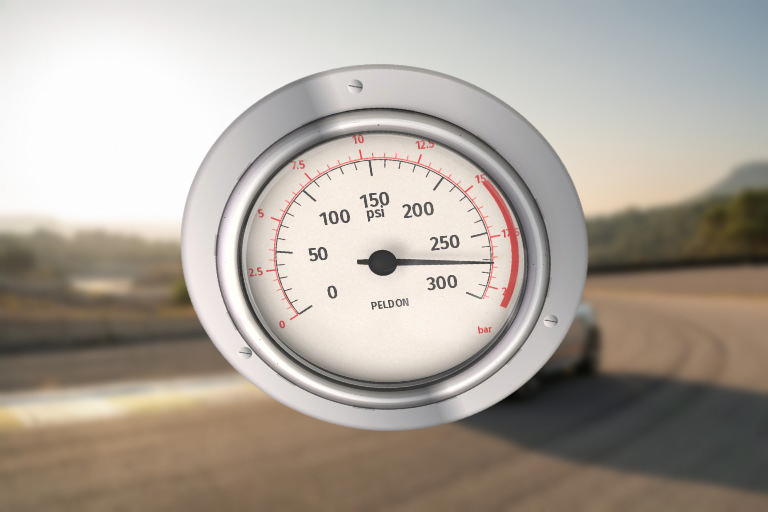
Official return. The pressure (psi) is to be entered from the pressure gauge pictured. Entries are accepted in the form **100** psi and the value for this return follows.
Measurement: **270** psi
